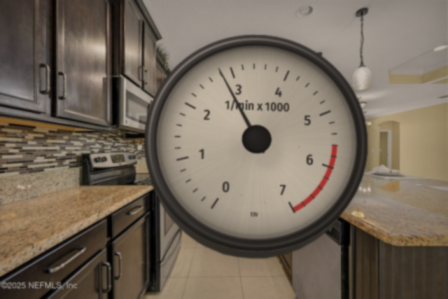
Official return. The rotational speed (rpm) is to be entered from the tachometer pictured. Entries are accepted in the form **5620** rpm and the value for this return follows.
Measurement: **2800** rpm
